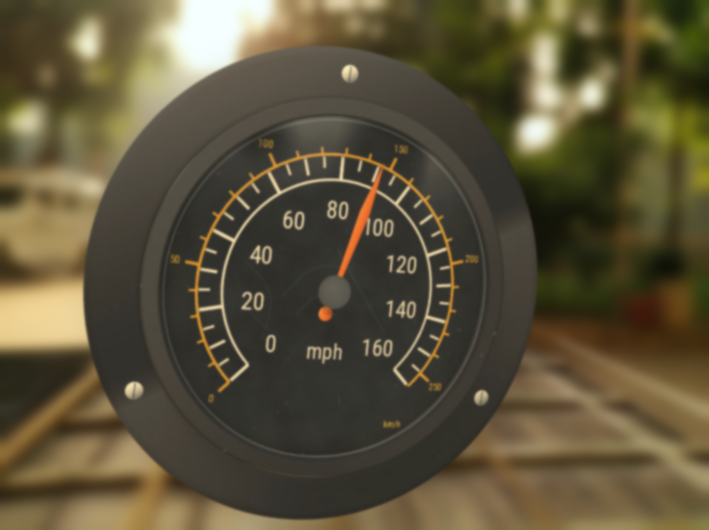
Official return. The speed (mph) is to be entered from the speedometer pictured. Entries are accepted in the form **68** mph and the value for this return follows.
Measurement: **90** mph
